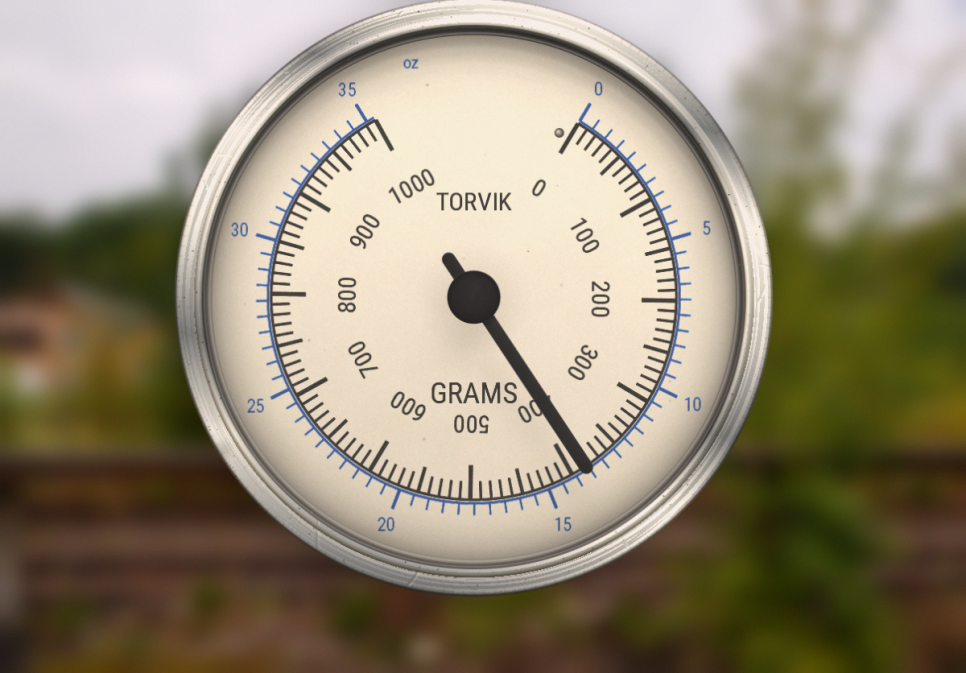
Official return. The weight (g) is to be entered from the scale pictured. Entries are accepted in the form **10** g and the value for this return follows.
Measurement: **385** g
